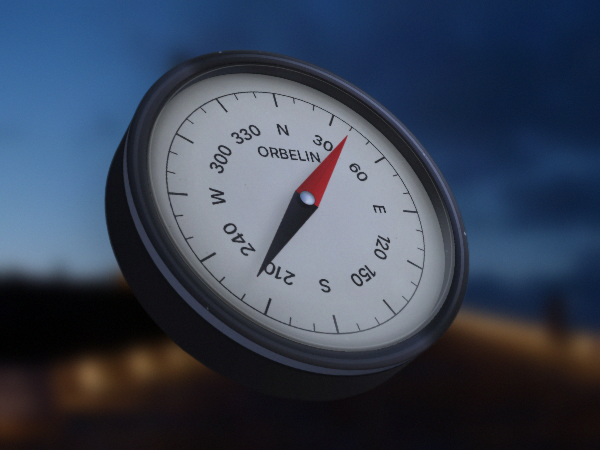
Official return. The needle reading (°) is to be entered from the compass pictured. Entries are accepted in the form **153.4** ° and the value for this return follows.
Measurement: **40** °
